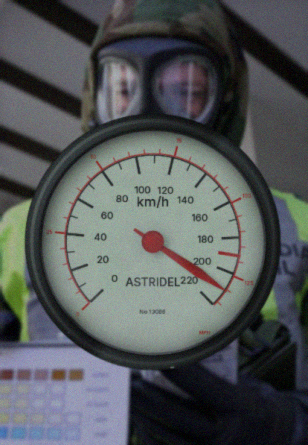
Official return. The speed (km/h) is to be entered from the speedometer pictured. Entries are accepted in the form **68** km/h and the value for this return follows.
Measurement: **210** km/h
